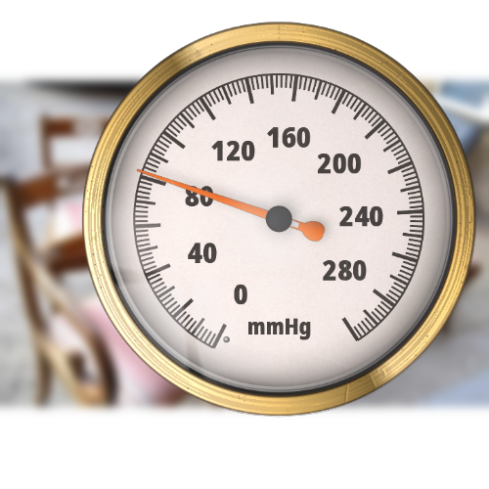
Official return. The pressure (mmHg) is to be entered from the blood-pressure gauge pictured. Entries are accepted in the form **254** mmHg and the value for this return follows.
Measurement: **82** mmHg
